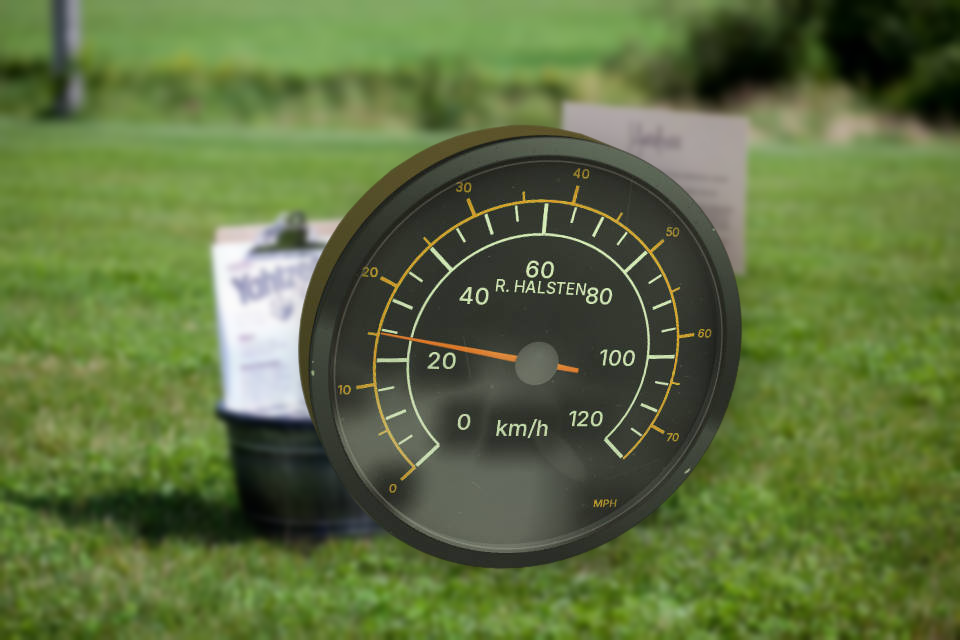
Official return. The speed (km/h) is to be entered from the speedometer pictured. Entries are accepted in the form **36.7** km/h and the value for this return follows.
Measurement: **25** km/h
